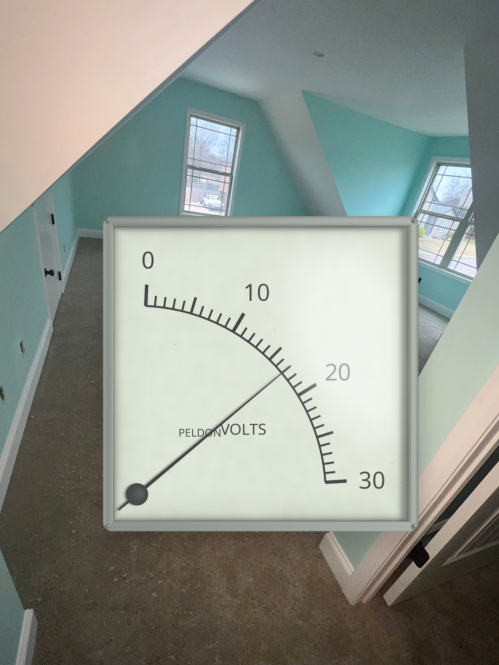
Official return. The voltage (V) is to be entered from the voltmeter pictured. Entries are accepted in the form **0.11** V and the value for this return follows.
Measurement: **17** V
